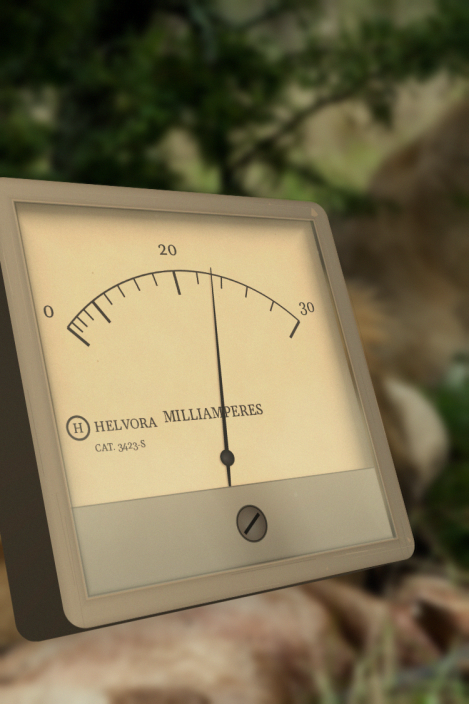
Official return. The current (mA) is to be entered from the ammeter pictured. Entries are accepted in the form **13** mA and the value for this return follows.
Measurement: **23** mA
